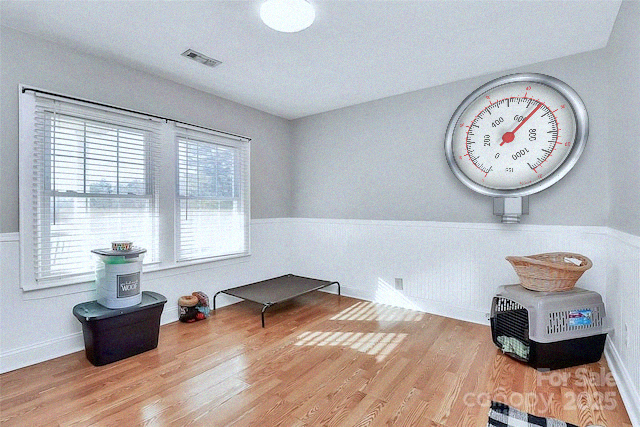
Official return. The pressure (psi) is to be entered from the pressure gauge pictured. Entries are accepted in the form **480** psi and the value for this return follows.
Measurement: **650** psi
